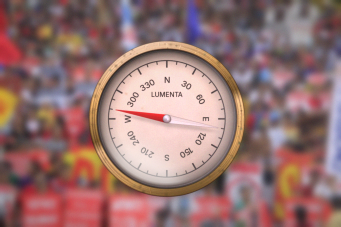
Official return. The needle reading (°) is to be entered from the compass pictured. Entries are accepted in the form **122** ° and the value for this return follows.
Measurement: **280** °
